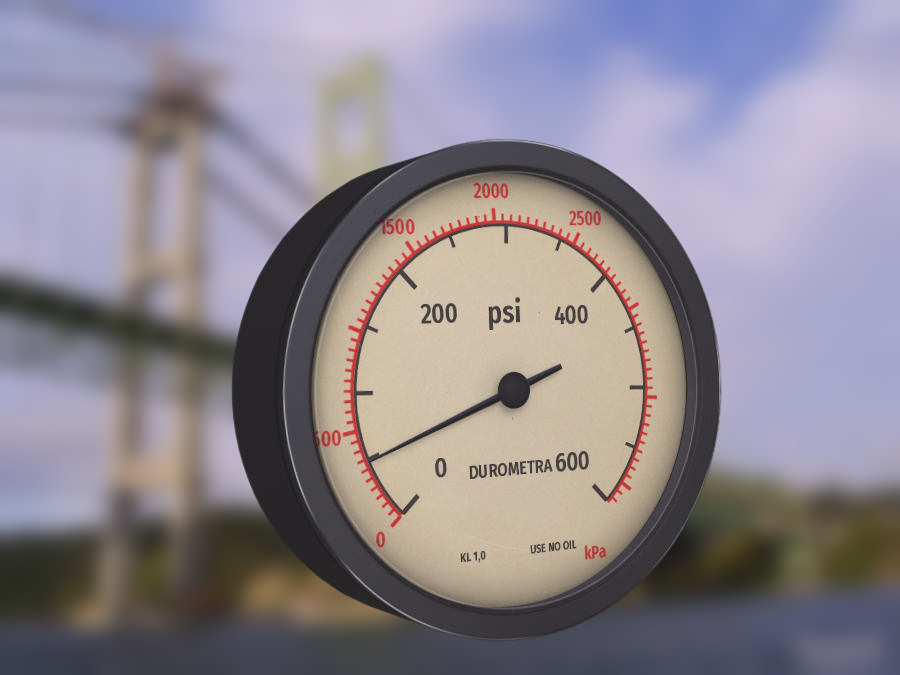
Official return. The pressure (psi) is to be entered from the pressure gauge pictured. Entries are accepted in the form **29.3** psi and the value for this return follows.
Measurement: **50** psi
